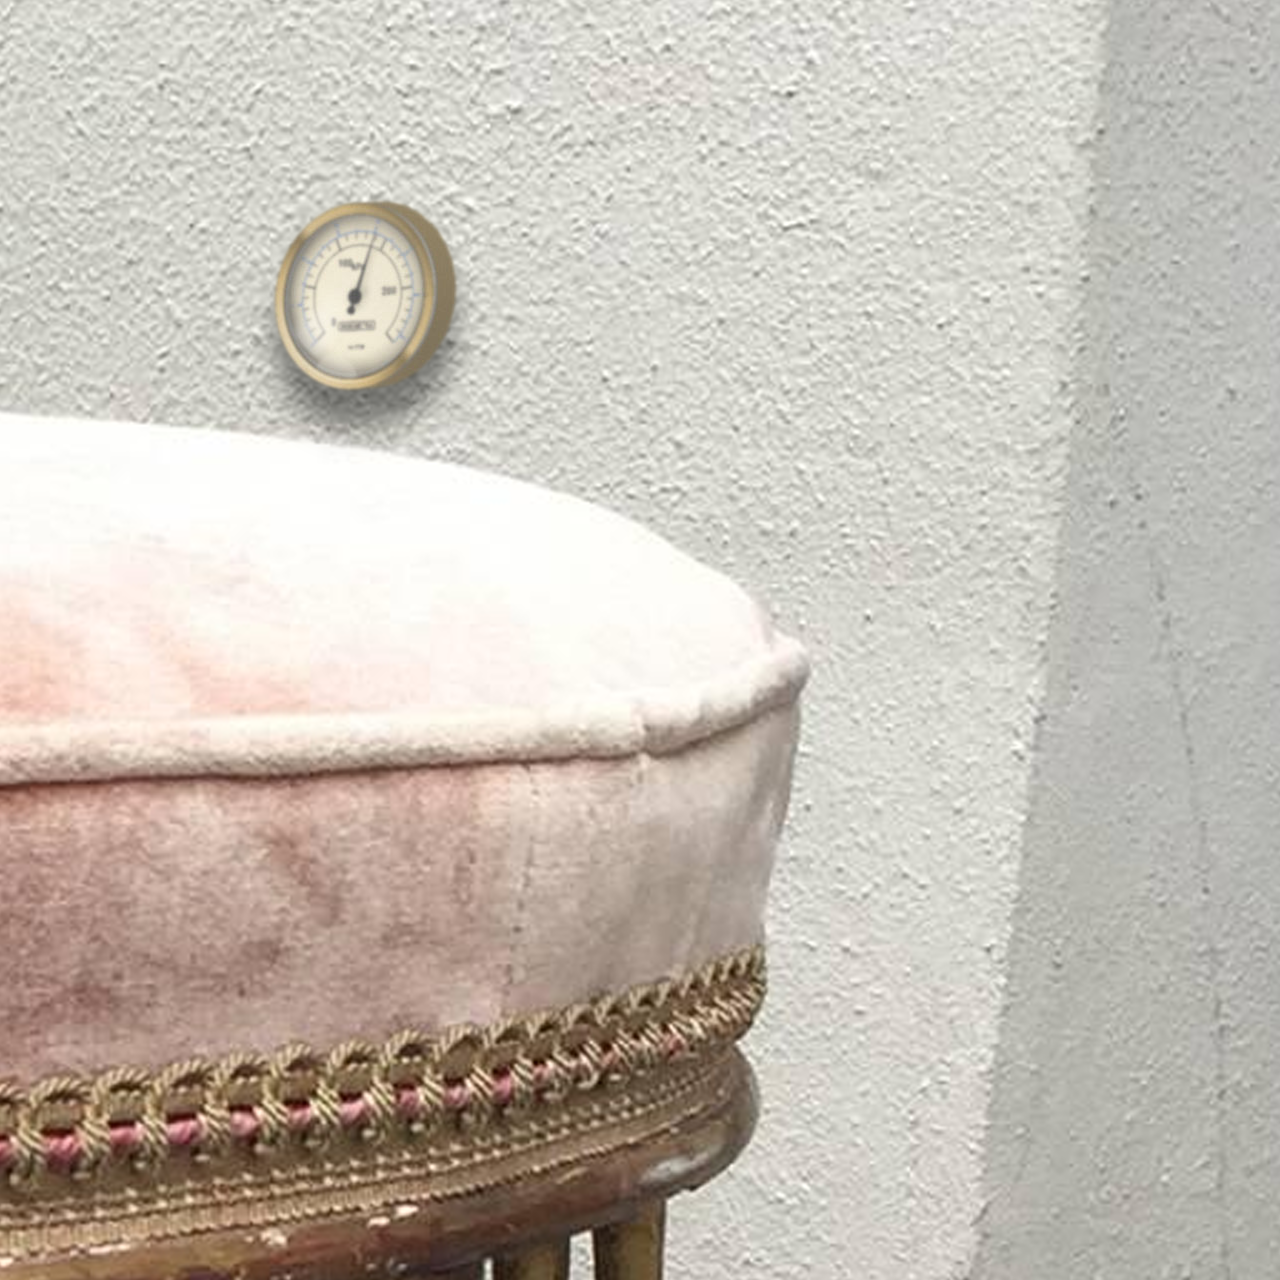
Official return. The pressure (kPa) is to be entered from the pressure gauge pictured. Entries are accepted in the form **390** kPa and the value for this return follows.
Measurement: **140** kPa
